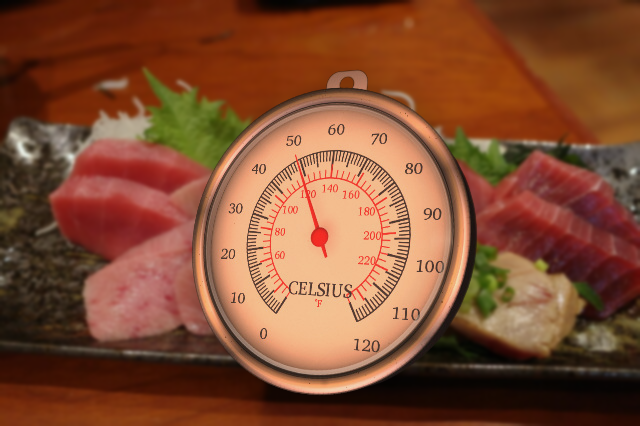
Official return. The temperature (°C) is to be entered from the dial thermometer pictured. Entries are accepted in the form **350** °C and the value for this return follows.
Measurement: **50** °C
